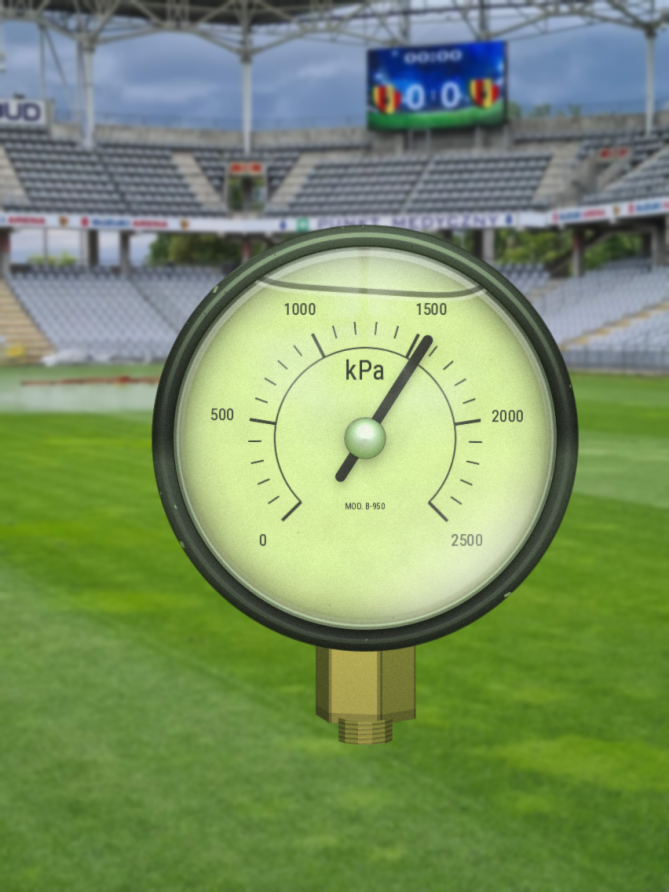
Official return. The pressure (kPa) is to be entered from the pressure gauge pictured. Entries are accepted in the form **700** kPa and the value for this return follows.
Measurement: **1550** kPa
